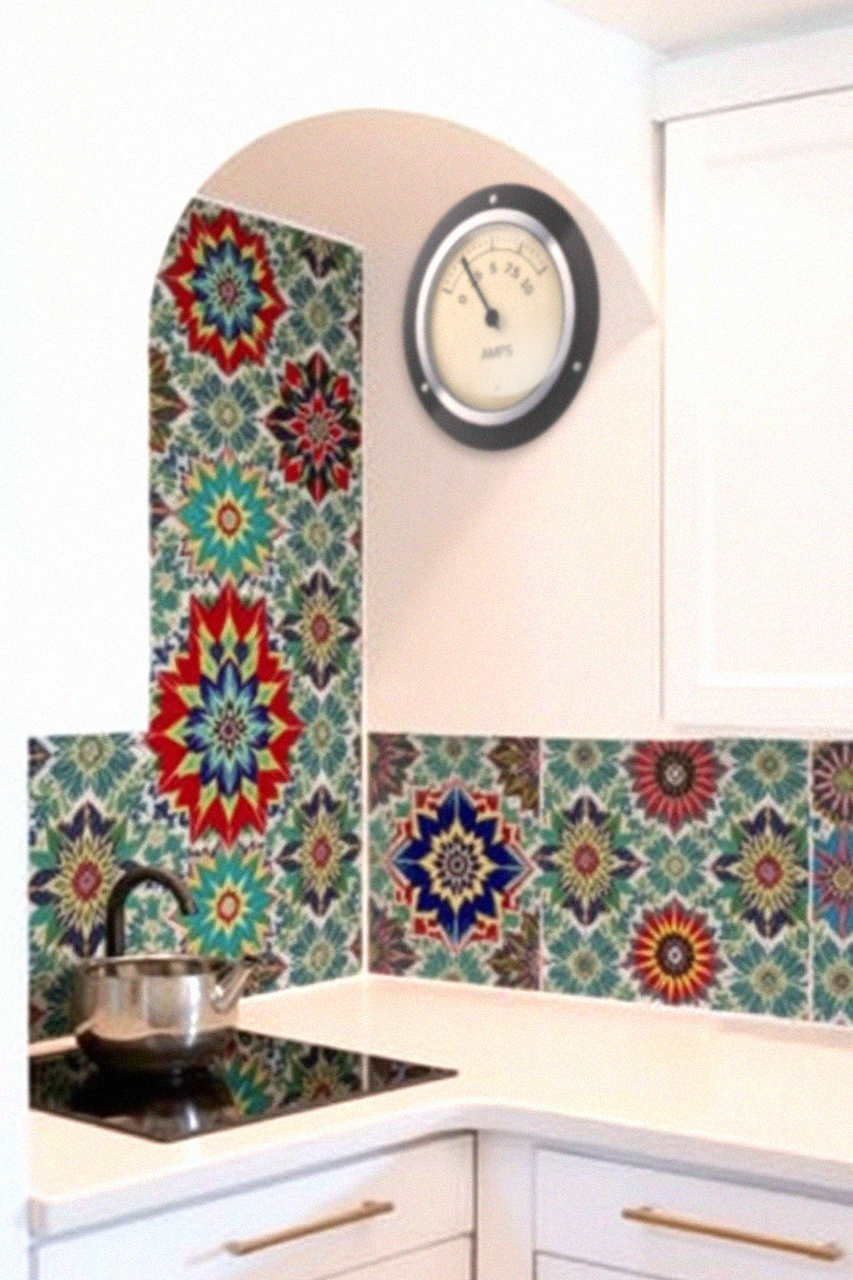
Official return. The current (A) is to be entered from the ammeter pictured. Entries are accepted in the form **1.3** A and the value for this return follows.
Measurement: **2.5** A
